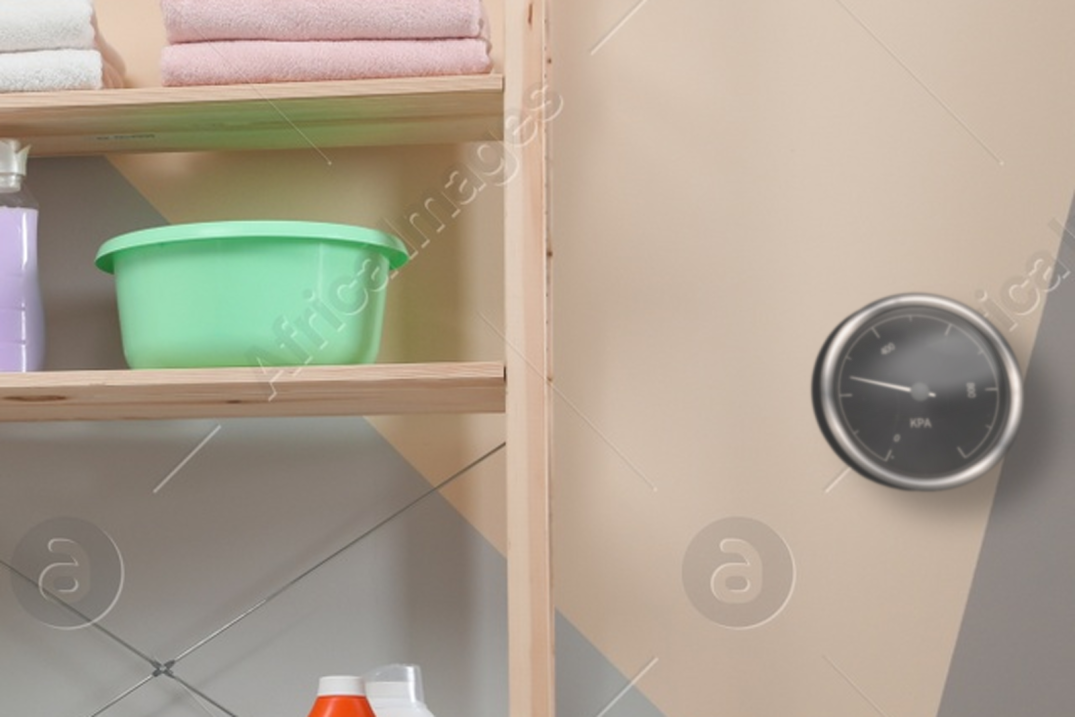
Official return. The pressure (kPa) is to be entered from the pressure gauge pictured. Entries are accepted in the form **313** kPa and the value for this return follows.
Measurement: **250** kPa
